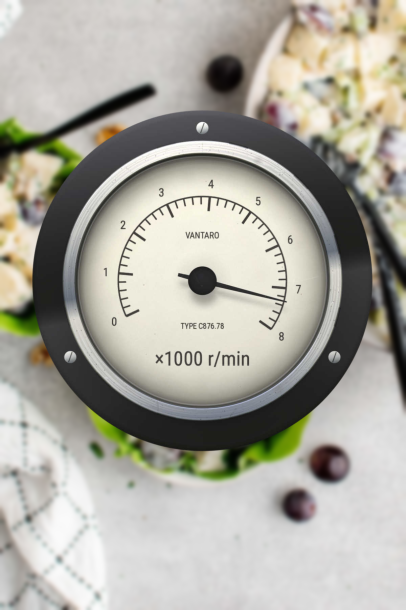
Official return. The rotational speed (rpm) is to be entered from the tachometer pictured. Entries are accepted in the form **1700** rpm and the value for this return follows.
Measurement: **7300** rpm
